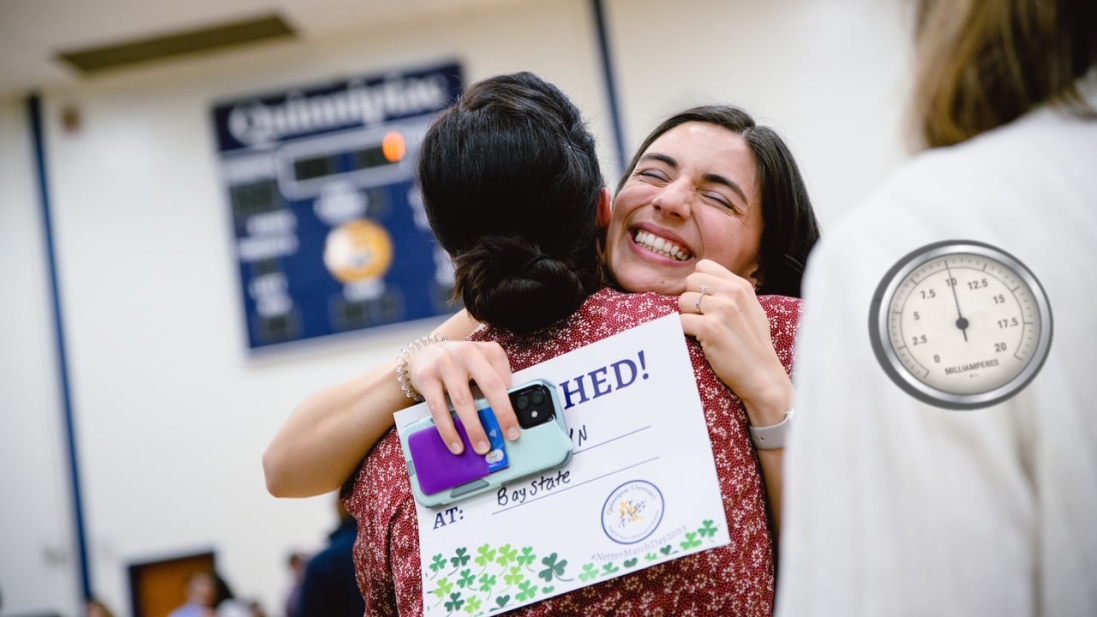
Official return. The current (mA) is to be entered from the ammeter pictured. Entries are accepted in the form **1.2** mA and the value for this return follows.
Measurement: **10** mA
